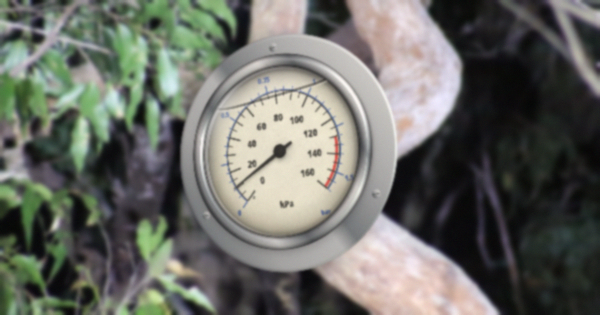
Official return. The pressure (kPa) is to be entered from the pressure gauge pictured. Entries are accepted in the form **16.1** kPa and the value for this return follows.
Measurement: **10** kPa
